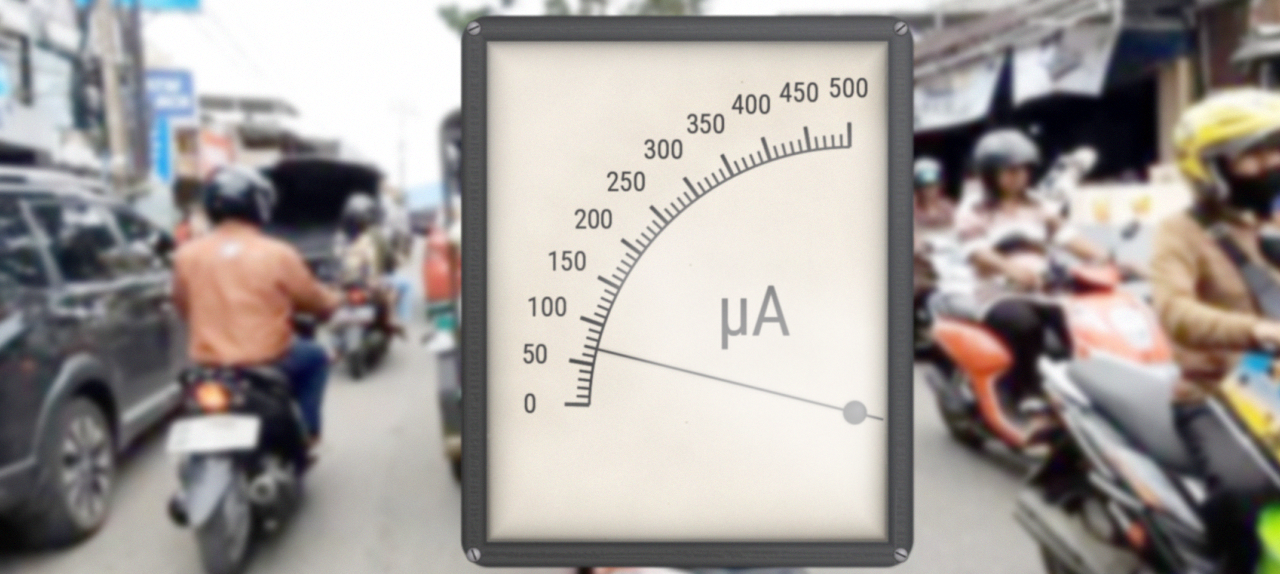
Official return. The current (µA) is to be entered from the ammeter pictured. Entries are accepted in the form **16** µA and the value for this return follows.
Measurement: **70** µA
